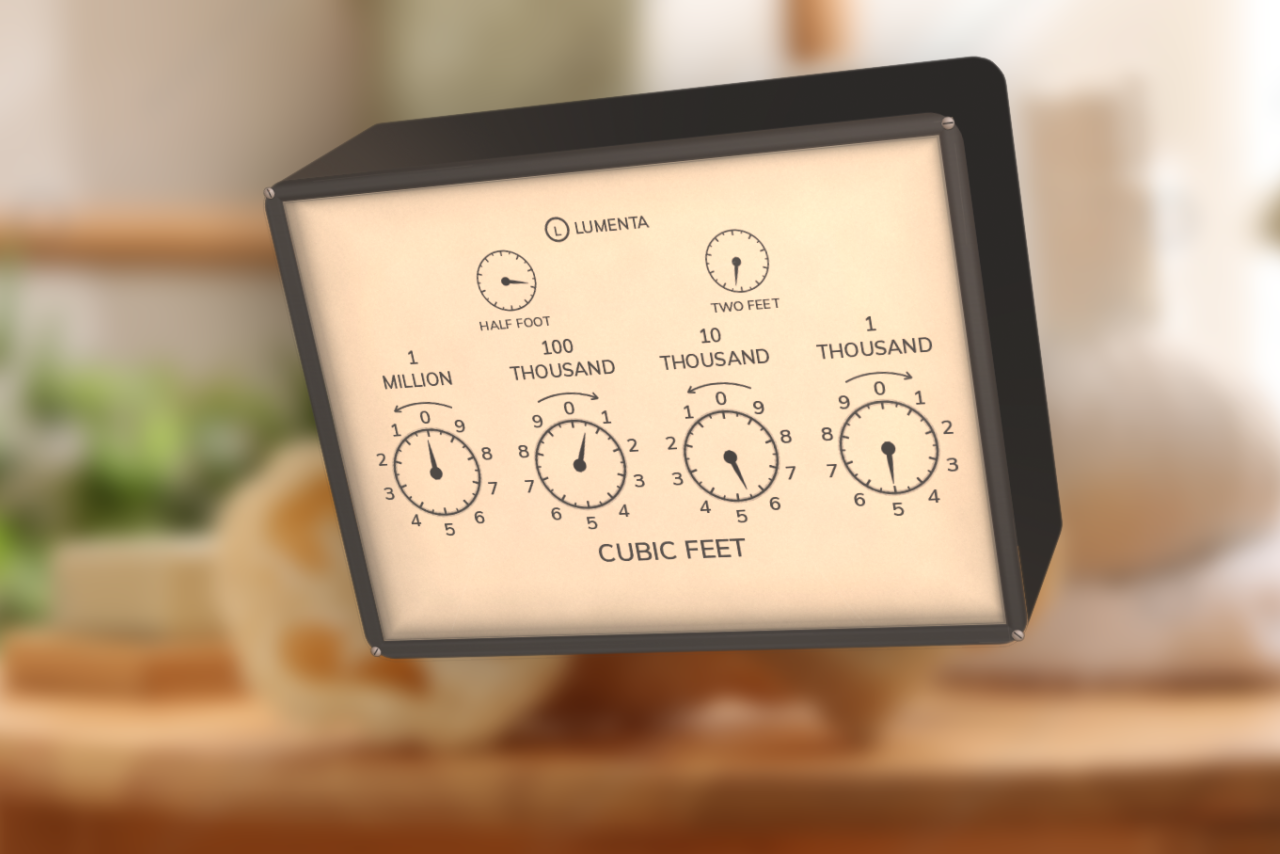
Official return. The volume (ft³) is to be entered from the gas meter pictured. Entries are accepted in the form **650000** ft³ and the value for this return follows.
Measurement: **5500** ft³
